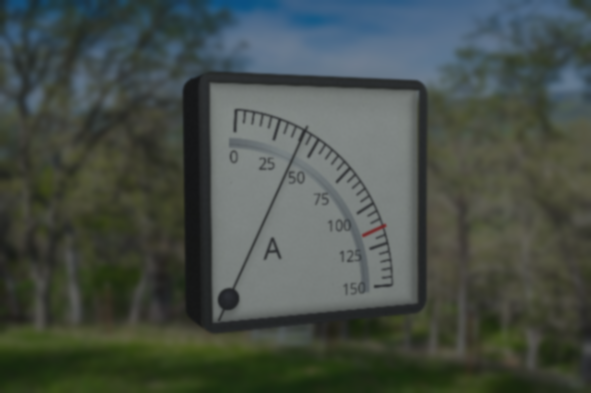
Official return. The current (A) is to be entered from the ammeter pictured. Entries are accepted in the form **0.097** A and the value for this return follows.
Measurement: **40** A
